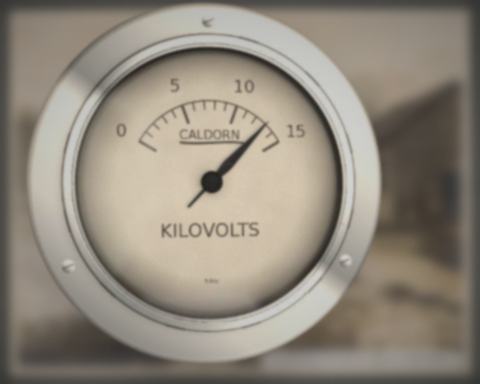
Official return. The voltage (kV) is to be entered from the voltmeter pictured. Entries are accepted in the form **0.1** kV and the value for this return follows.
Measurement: **13** kV
